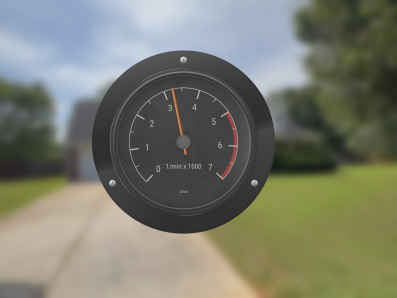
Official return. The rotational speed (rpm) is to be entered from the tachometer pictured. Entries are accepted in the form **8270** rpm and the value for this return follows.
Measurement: **3250** rpm
